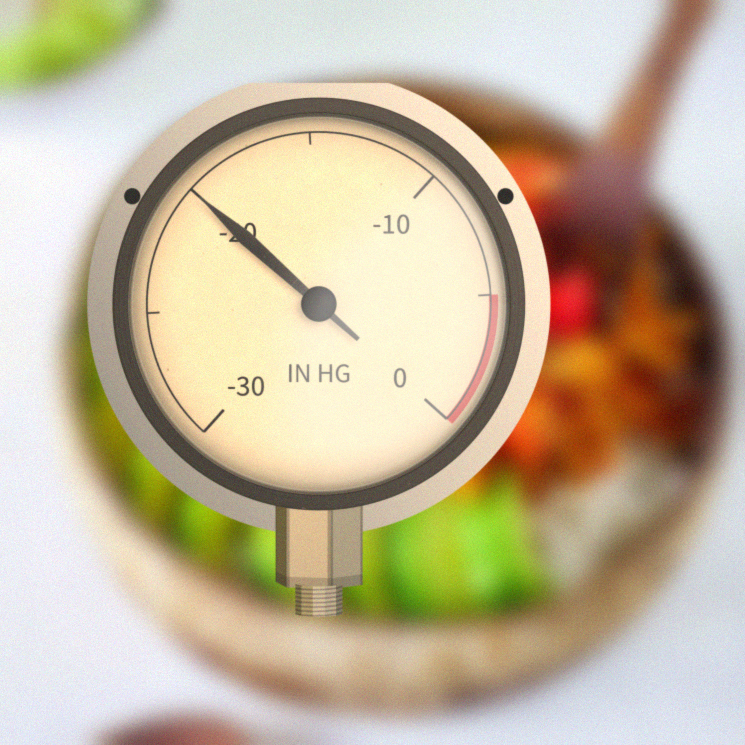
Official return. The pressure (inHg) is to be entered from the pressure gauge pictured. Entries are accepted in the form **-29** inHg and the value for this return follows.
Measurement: **-20** inHg
